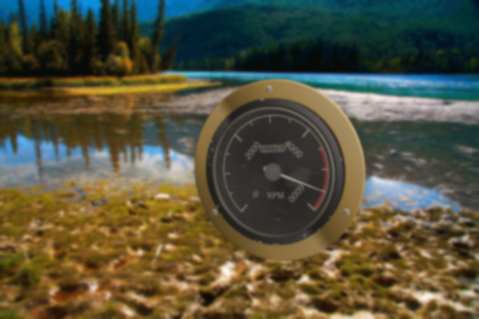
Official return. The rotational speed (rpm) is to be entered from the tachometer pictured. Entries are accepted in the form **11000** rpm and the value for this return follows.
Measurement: **5500** rpm
